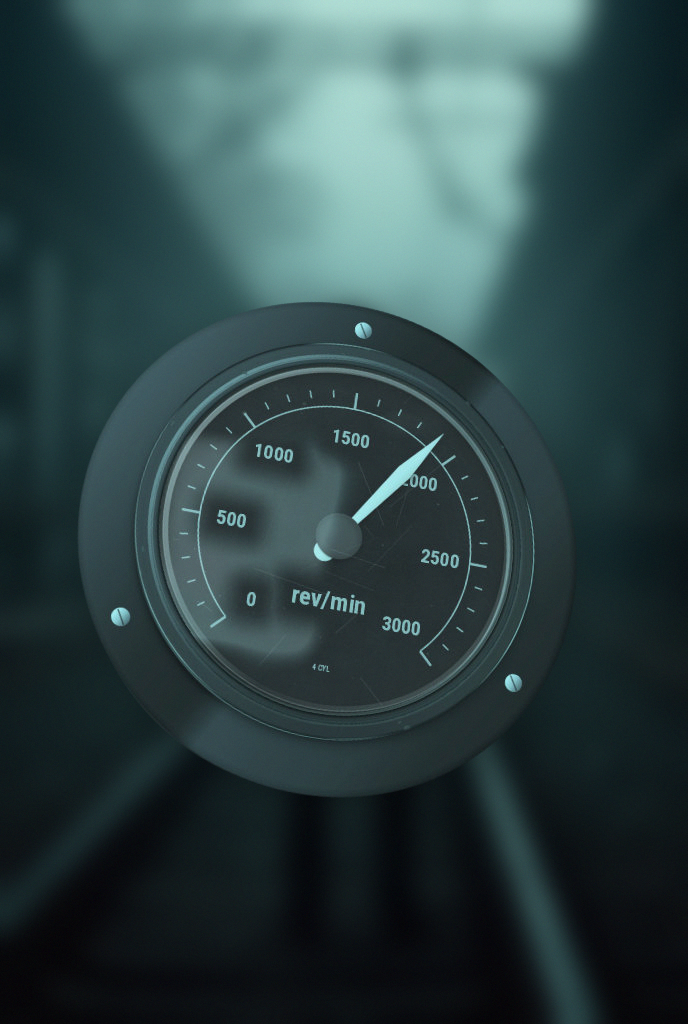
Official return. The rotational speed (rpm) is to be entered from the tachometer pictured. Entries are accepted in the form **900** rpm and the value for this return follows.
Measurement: **1900** rpm
